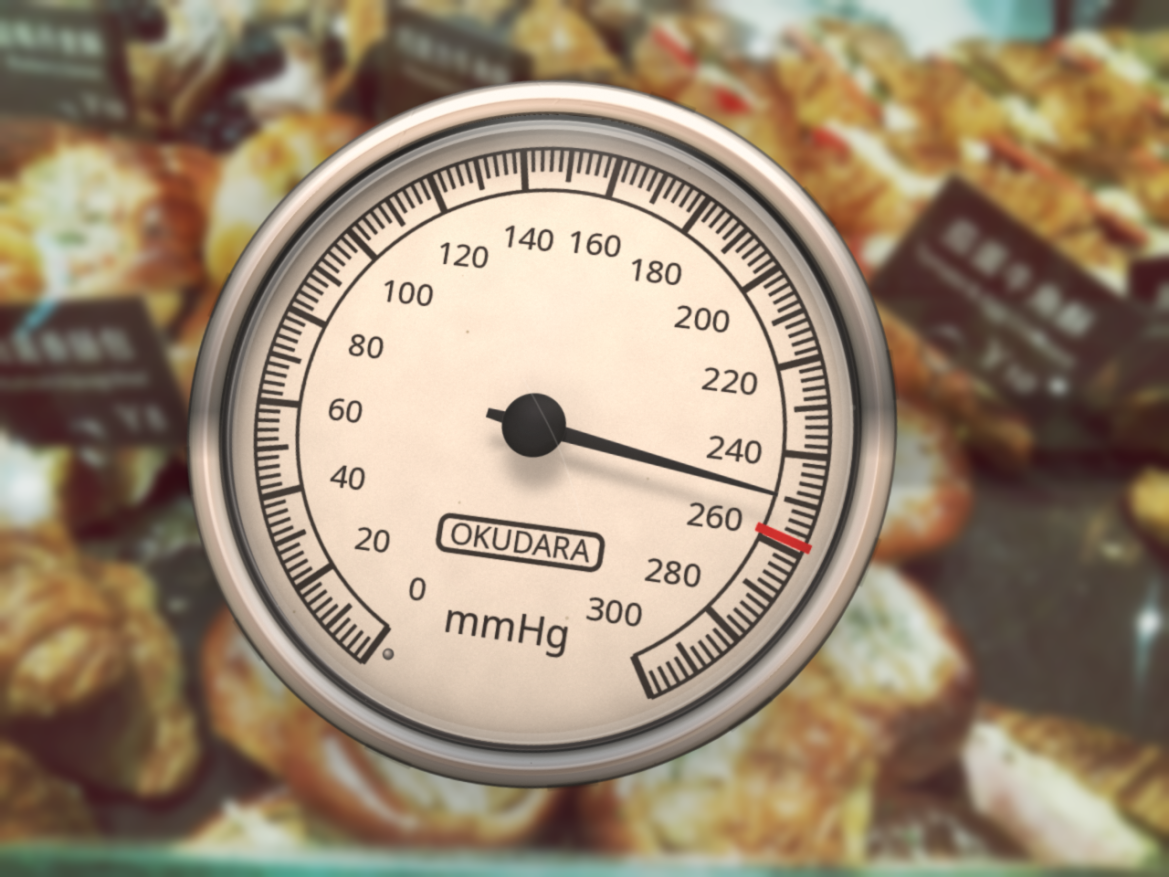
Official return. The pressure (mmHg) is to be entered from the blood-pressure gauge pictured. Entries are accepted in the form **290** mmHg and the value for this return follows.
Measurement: **250** mmHg
